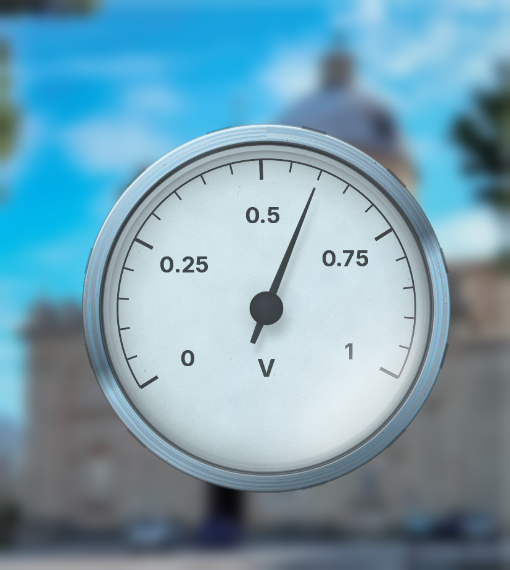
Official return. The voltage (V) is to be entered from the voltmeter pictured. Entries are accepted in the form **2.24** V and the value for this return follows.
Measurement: **0.6** V
